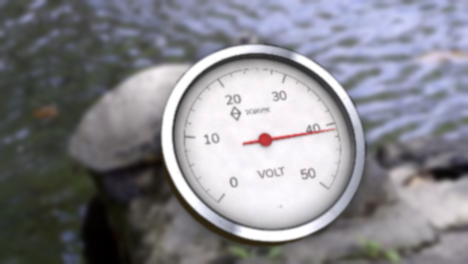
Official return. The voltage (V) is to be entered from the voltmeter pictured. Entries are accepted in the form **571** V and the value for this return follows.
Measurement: **41** V
